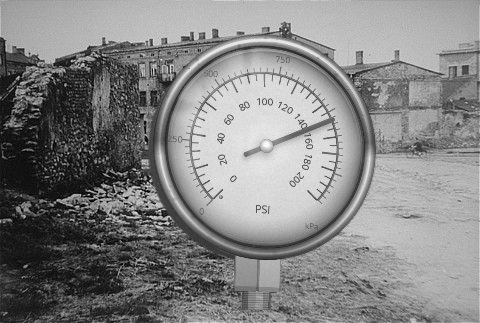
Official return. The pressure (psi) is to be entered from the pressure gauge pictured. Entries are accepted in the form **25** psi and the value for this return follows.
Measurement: **150** psi
